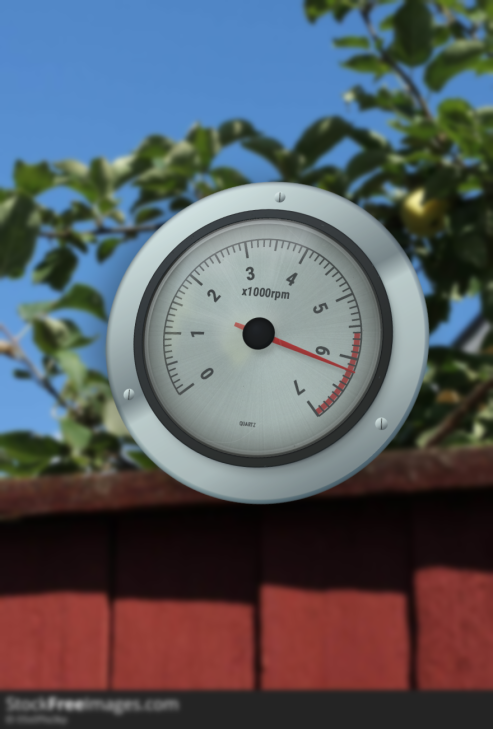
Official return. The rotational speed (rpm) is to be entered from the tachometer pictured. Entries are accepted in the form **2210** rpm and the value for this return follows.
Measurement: **6200** rpm
